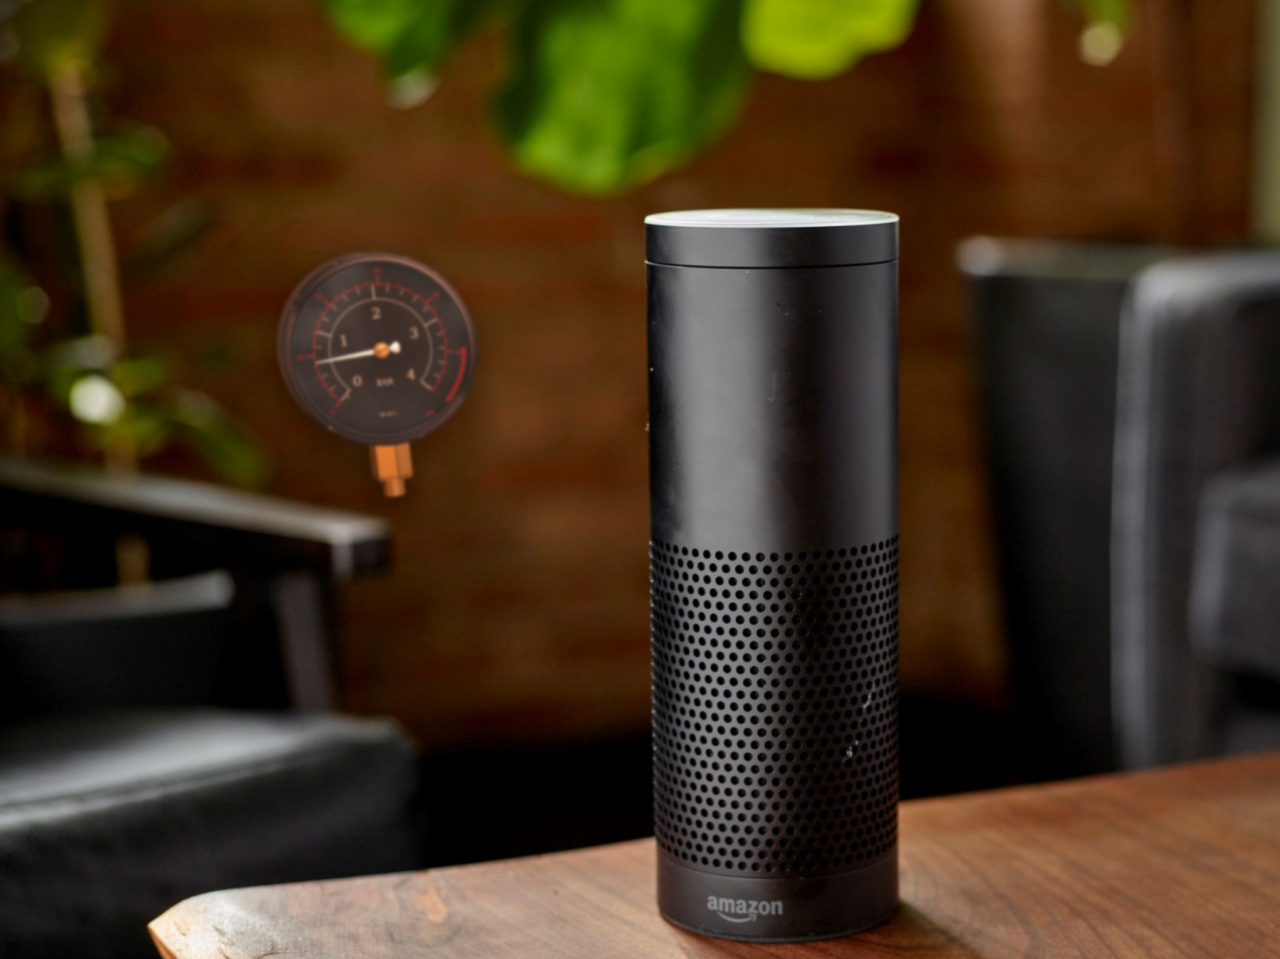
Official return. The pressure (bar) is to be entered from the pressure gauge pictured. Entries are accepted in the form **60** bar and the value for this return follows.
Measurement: **0.6** bar
